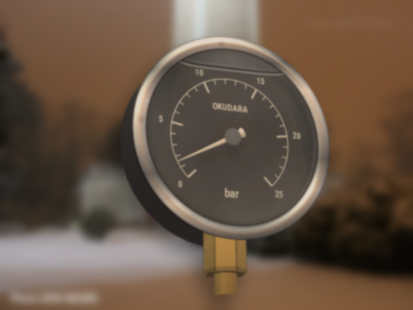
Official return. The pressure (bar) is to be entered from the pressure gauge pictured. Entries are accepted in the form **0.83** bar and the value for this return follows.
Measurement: **1.5** bar
